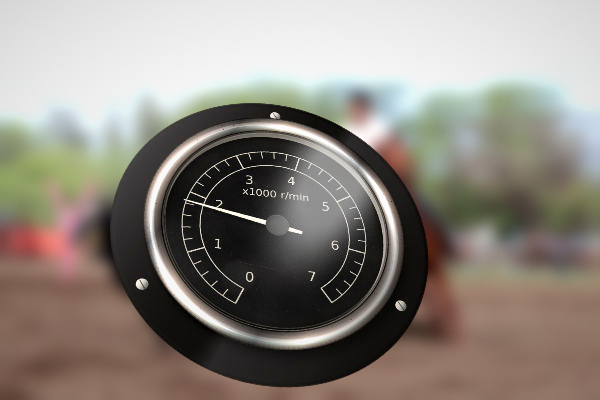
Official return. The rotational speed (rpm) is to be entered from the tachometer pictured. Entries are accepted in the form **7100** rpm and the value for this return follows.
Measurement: **1800** rpm
